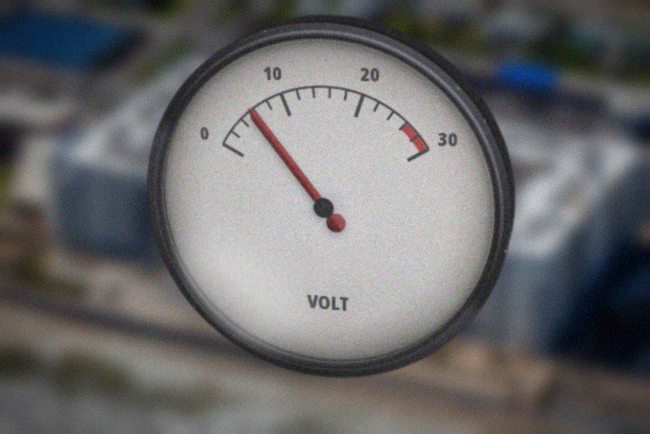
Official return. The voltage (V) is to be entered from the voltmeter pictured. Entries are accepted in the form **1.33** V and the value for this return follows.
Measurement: **6** V
